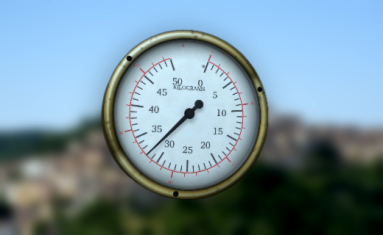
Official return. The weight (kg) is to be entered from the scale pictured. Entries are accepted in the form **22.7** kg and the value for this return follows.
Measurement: **32** kg
